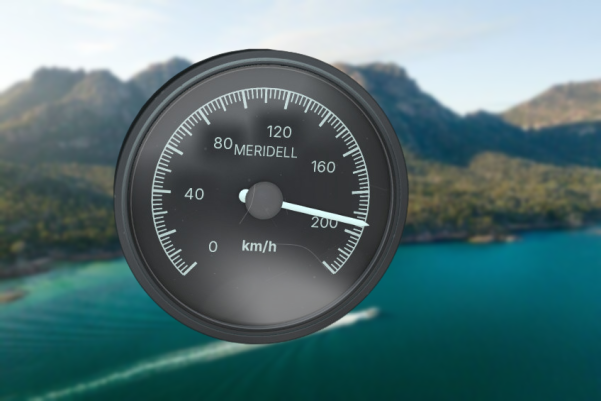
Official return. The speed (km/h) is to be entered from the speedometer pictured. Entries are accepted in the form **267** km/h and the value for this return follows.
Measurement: **194** km/h
